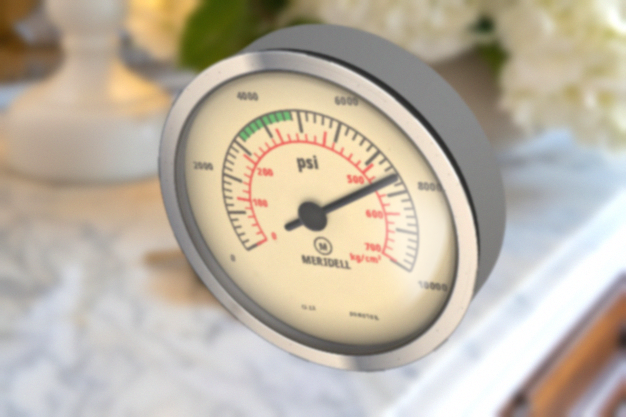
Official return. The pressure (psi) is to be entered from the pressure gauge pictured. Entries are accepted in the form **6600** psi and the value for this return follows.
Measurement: **7600** psi
